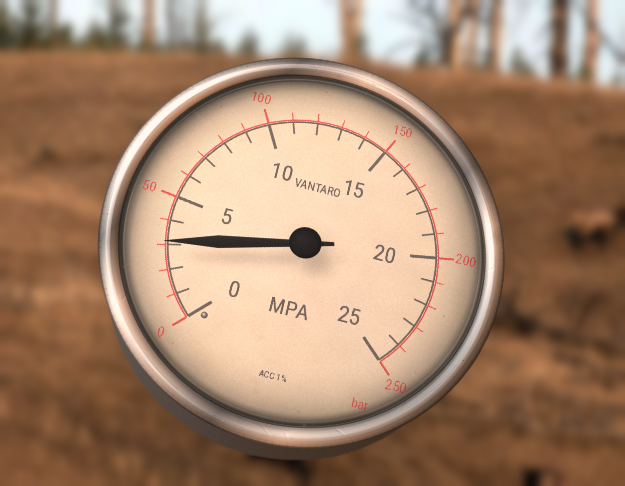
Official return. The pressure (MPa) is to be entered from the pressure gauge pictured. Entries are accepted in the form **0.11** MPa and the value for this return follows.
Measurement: **3** MPa
